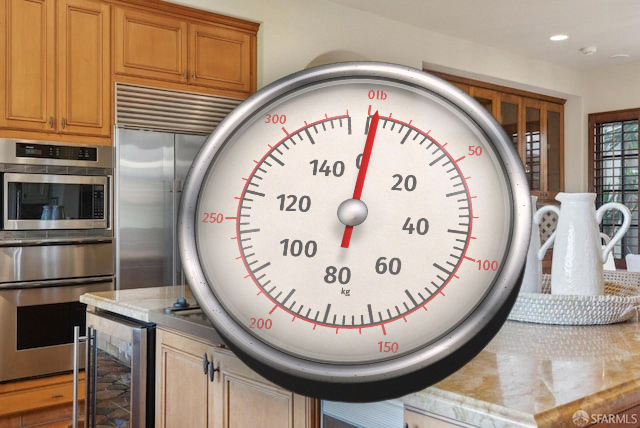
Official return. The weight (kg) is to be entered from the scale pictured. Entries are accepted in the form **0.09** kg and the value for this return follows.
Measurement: **2** kg
